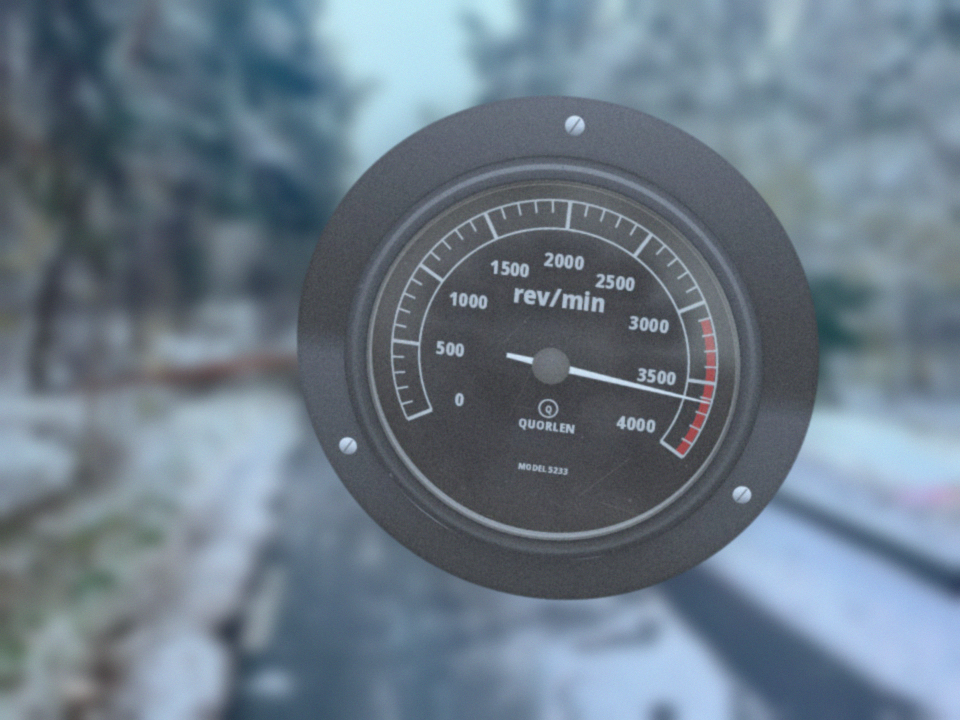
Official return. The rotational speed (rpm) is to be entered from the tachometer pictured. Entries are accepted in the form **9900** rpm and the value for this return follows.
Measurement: **3600** rpm
